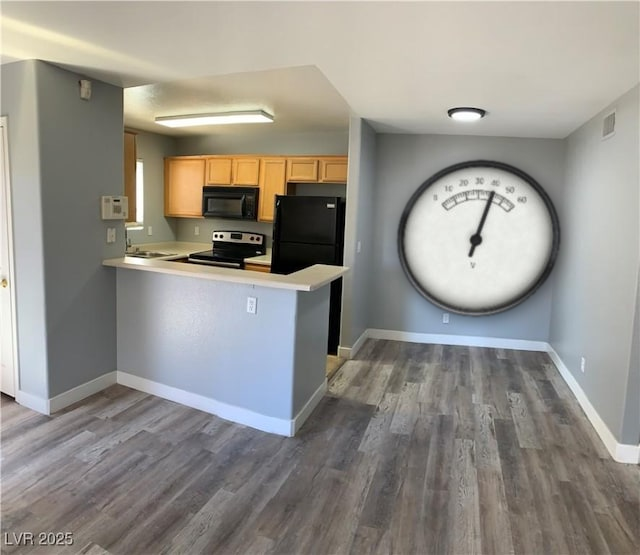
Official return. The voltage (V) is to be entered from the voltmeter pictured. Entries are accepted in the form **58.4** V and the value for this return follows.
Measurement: **40** V
